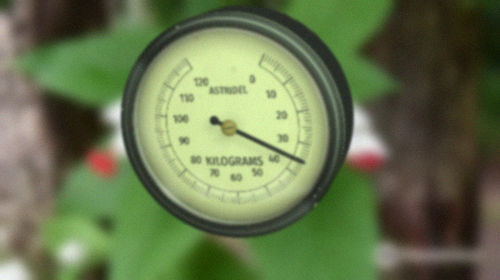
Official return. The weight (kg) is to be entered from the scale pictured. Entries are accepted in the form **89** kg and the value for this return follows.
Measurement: **35** kg
